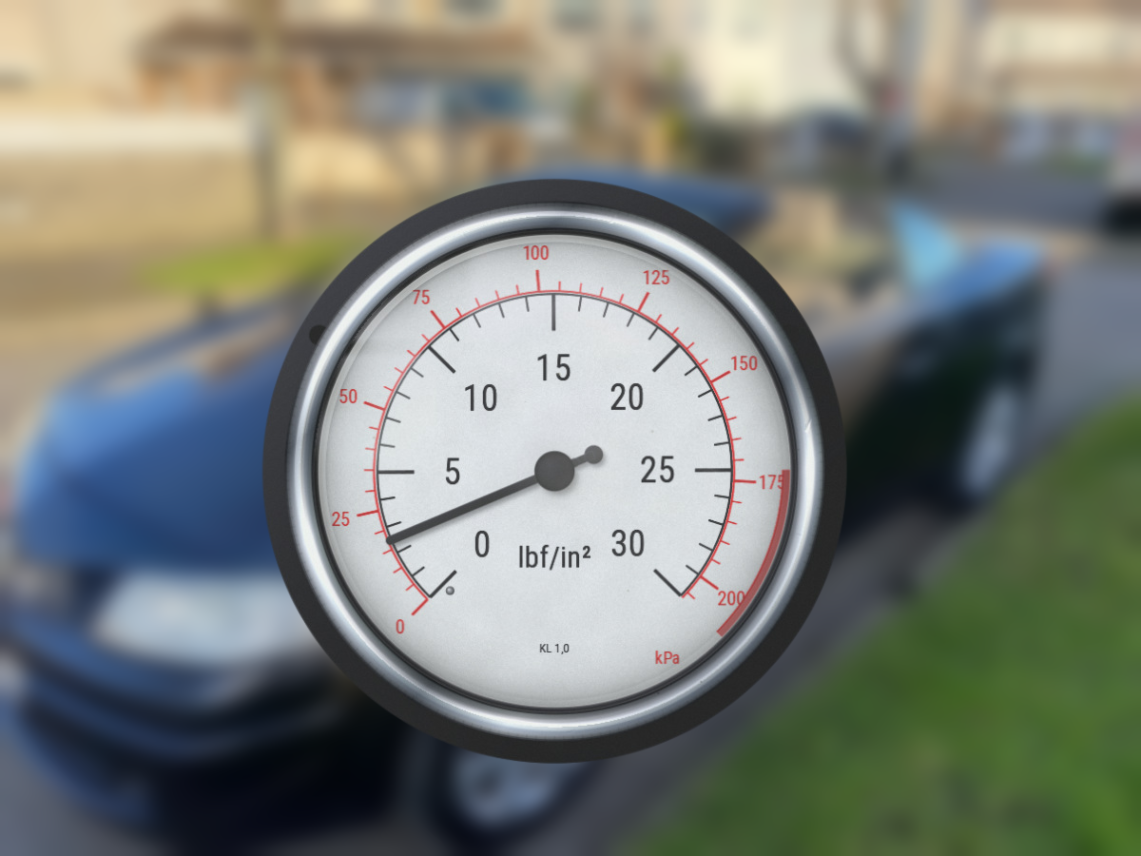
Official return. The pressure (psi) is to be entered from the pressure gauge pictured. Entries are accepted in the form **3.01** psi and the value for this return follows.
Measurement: **2.5** psi
